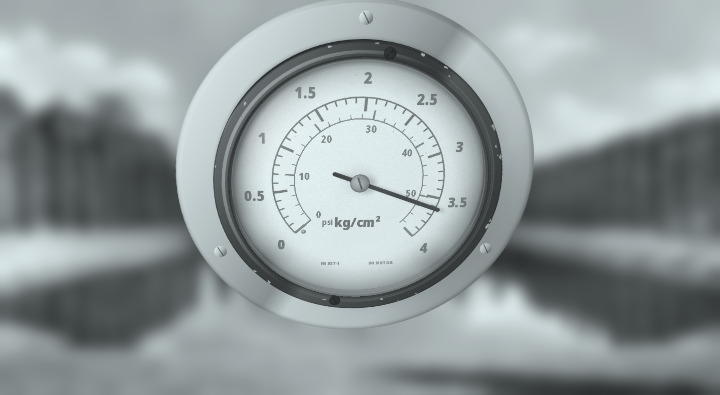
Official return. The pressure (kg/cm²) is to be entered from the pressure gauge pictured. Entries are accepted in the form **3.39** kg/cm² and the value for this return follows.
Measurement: **3.6** kg/cm²
